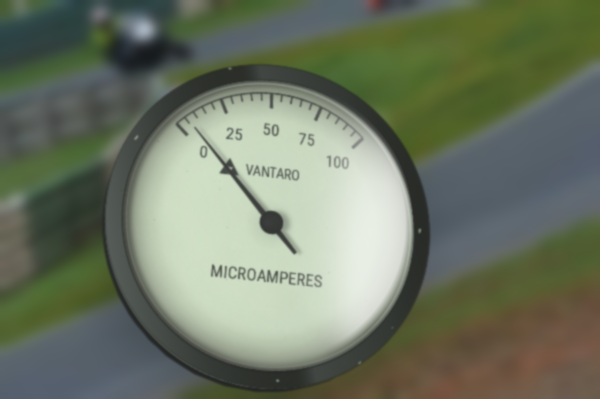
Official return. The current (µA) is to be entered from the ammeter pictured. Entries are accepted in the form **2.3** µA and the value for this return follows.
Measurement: **5** µA
